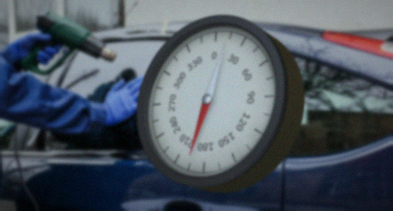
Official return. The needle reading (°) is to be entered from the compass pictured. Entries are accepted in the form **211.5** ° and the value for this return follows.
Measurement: **195** °
